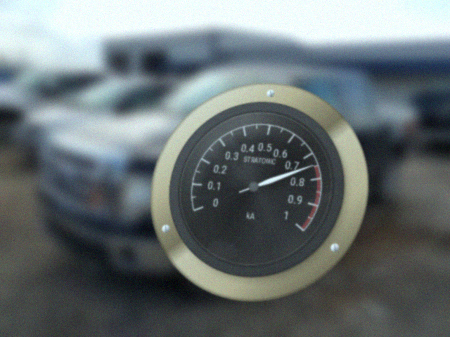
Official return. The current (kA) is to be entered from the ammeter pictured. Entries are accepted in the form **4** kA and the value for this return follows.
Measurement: **0.75** kA
